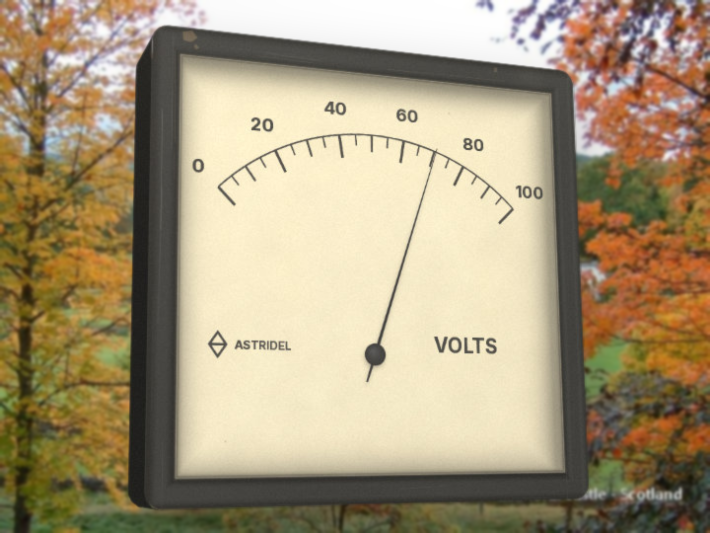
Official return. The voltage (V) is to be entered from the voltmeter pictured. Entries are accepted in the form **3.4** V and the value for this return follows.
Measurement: **70** V
